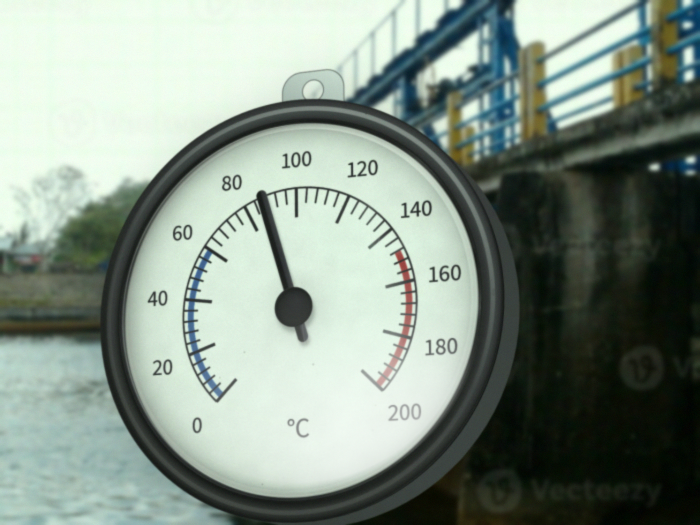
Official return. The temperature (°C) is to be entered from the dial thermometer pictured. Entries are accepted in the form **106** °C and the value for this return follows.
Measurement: **88** °C
